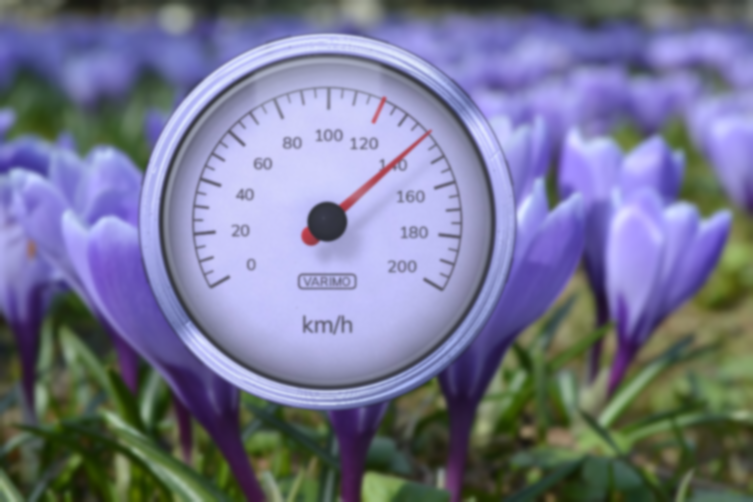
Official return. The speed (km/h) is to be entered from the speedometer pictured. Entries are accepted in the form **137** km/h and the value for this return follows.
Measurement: **140** km/h
